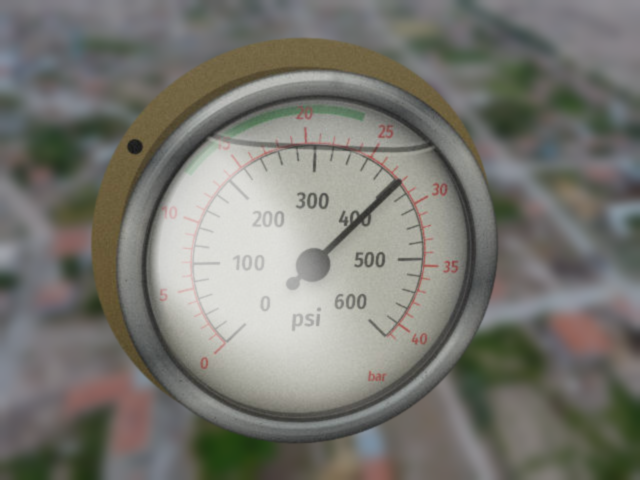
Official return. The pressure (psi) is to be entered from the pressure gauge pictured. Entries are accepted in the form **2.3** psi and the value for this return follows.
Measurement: **400** psi
